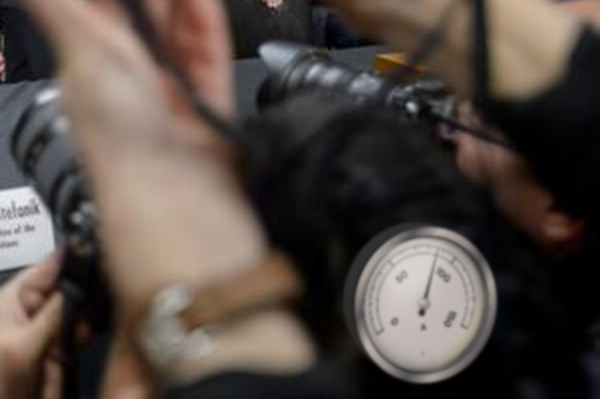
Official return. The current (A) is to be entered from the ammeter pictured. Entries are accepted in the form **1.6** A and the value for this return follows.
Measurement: **85** A
